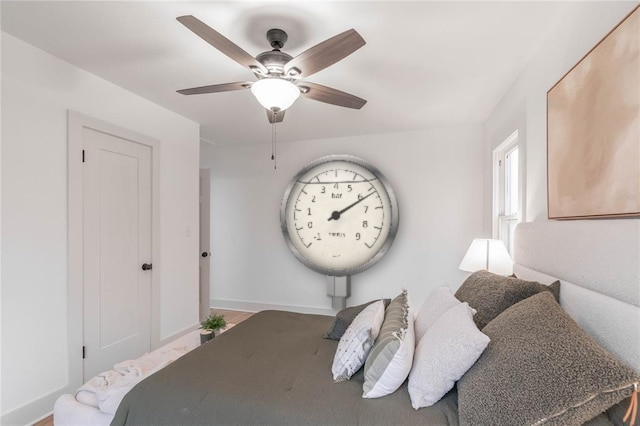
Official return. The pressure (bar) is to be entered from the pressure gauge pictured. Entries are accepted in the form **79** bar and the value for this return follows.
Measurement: **6.25** bar
